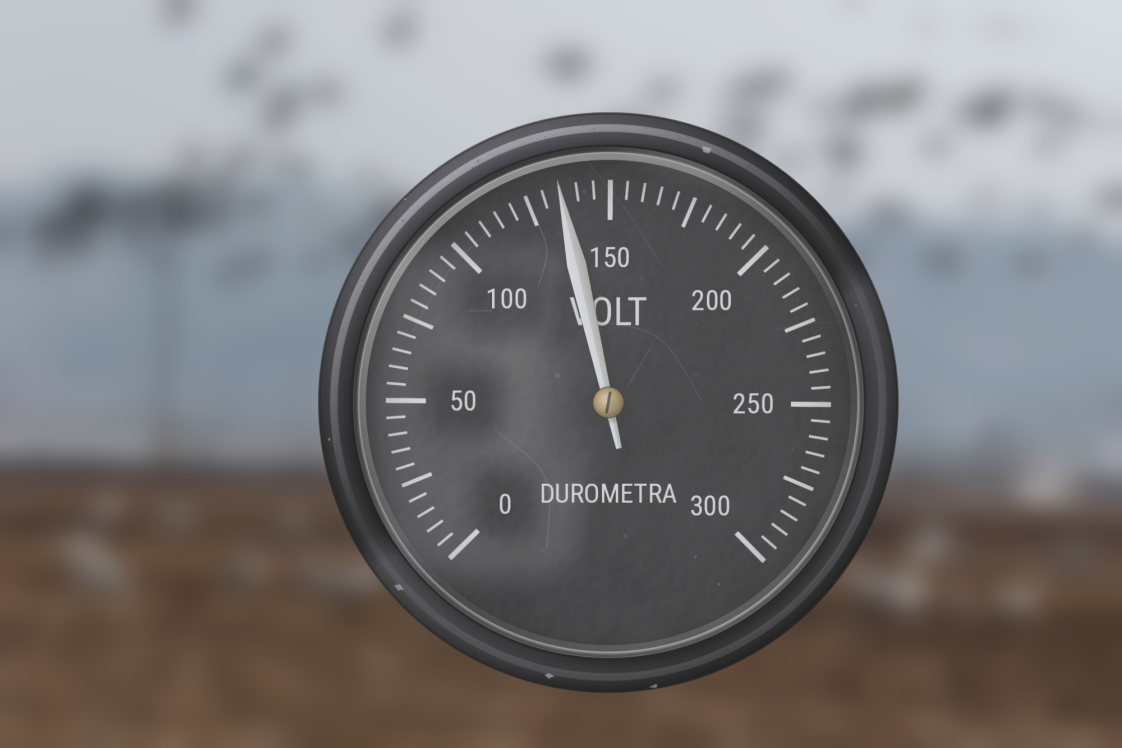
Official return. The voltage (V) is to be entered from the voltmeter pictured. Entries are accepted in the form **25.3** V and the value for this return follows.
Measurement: **135** V
